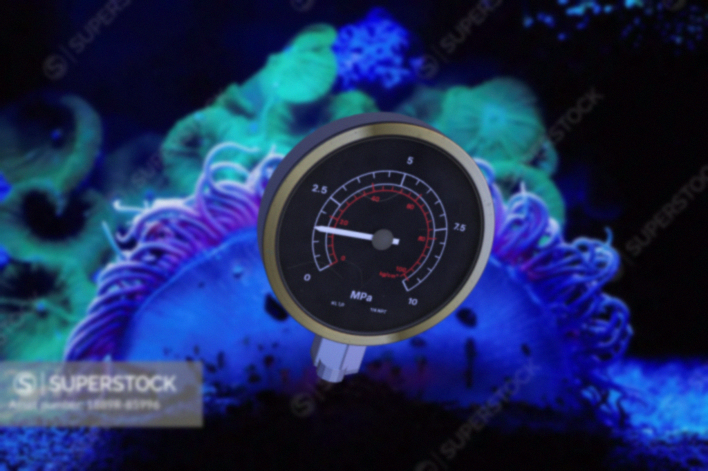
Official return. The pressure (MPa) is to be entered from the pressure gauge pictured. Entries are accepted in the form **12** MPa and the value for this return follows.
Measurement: **1.5** MPa
